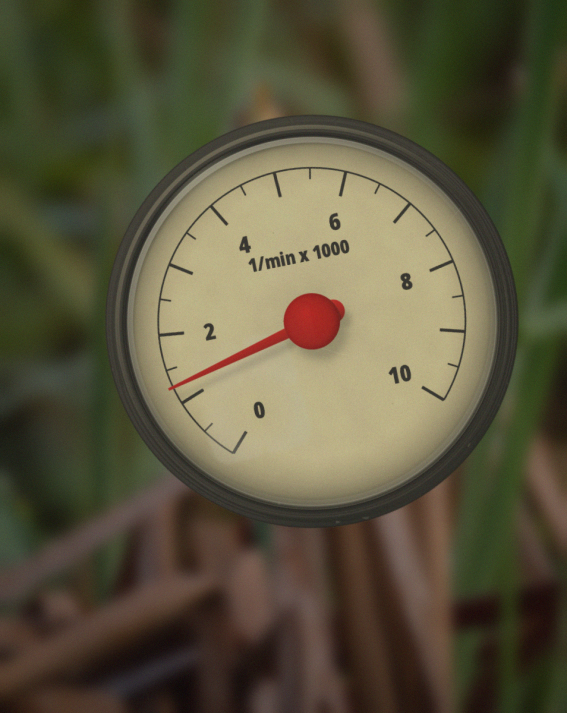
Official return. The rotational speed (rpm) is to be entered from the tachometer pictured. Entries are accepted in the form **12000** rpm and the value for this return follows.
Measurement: **1250** rpm
